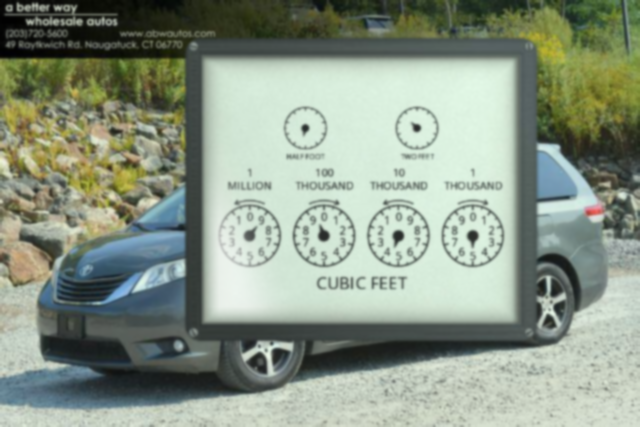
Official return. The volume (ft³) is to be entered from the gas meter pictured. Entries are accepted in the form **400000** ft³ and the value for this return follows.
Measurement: **894500** ft³
